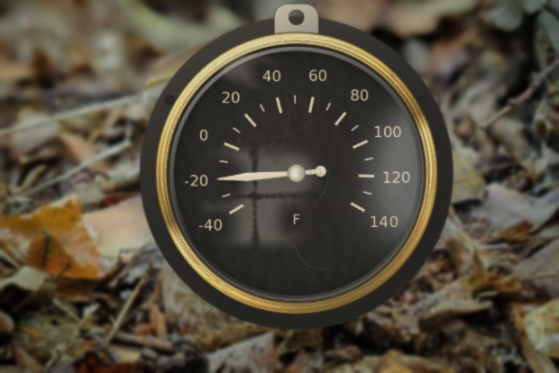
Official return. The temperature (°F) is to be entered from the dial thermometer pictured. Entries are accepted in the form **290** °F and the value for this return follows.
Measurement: **-20** °F
